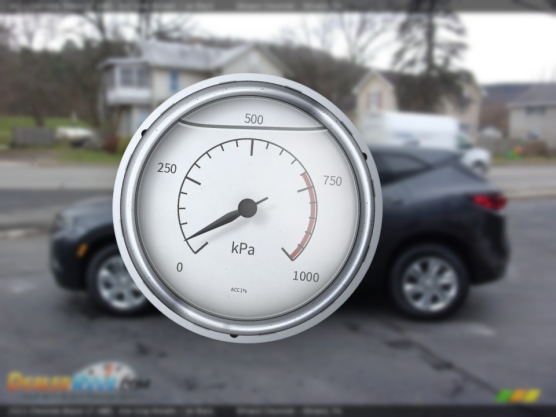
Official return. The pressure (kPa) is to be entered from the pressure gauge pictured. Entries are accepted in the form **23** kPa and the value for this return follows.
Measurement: **50** kPa
